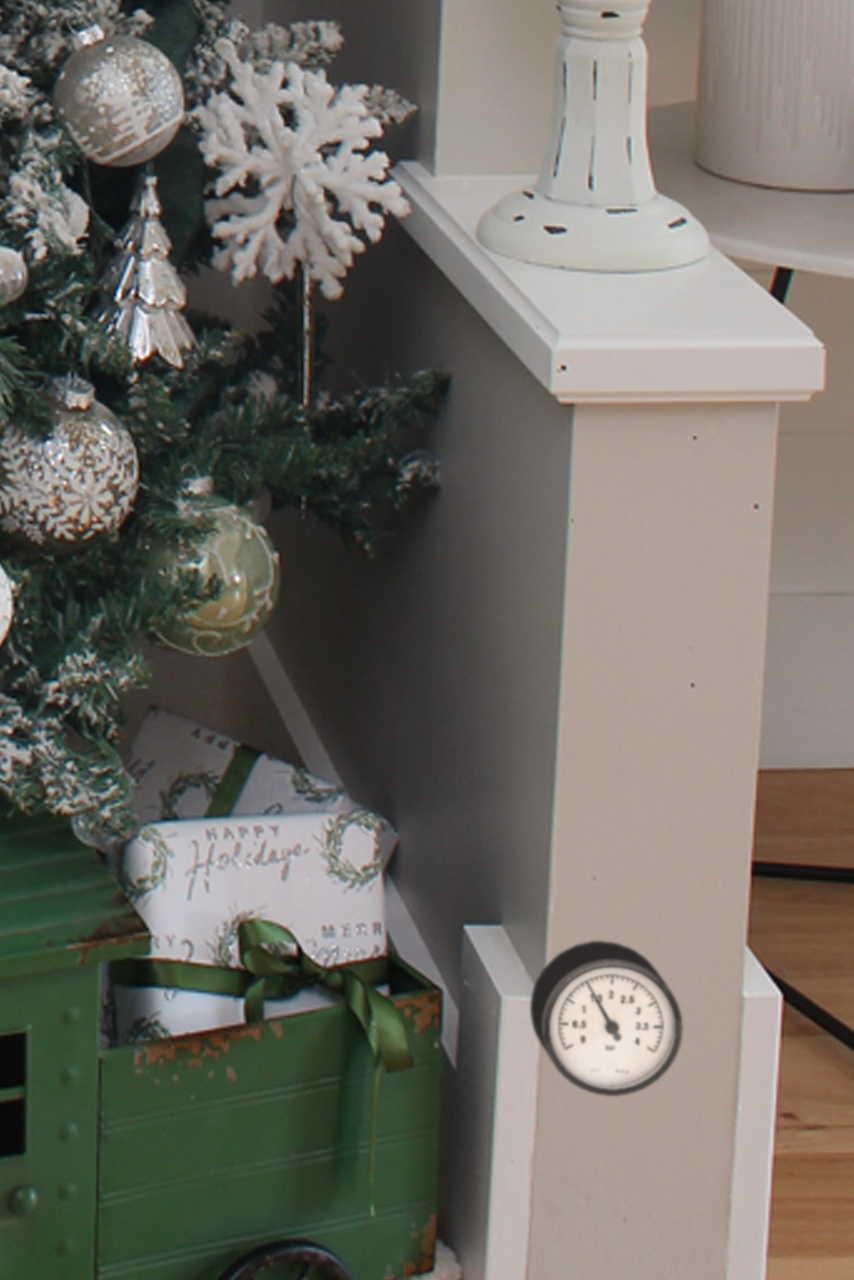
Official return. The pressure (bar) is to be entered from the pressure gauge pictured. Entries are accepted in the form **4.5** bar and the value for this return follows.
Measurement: **1.5** bar
